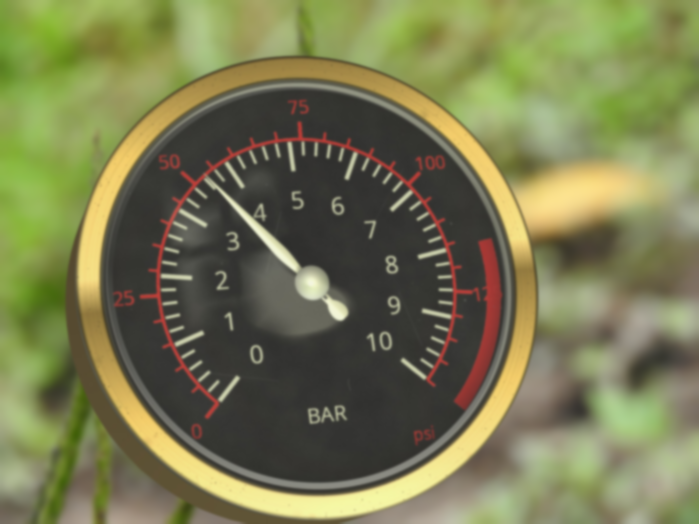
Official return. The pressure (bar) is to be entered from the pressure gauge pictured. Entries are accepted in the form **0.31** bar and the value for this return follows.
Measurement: **3.6** bar
